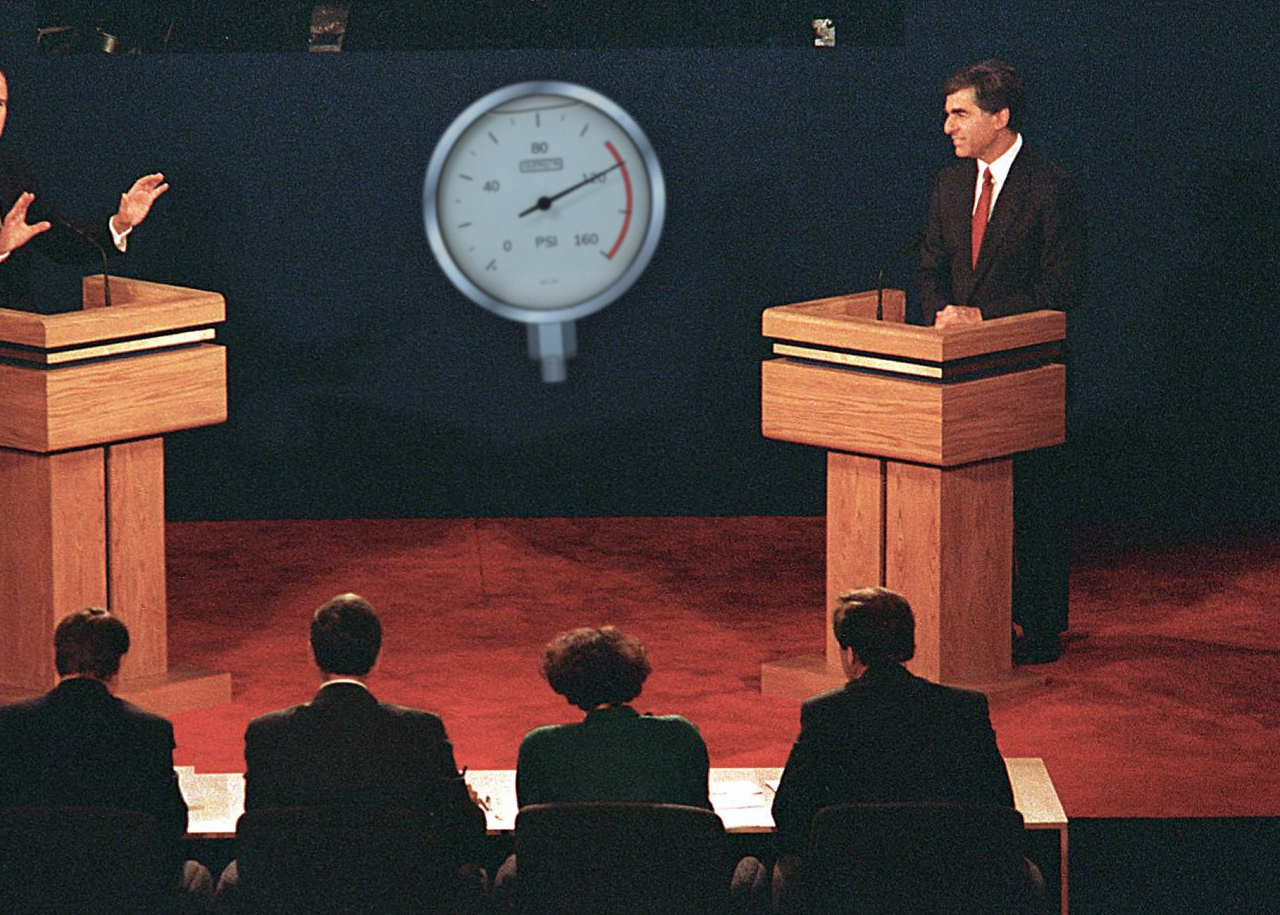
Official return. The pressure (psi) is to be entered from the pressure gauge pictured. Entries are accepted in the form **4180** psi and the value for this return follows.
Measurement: **120** psi
